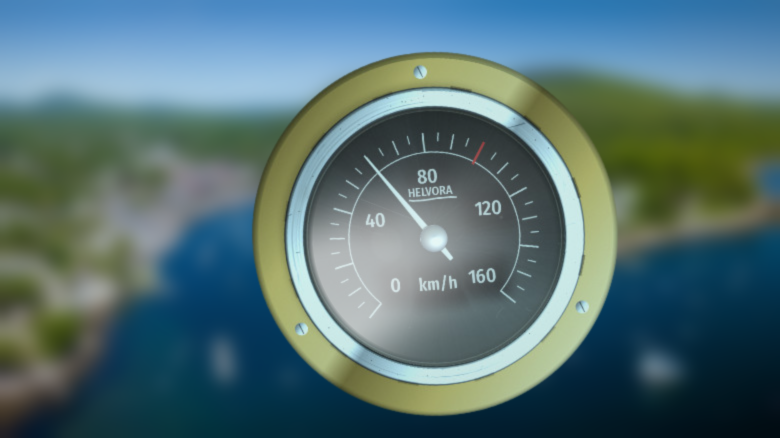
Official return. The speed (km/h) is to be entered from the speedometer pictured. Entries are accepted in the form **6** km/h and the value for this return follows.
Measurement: **60** km/h
